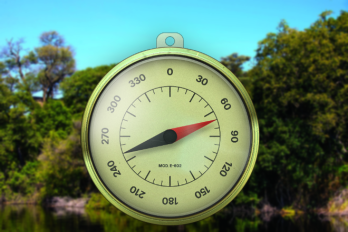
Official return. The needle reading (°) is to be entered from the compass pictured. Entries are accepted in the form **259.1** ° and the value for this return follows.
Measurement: **70** °
